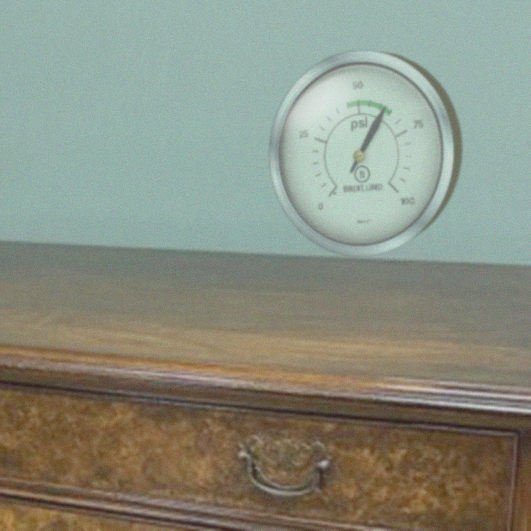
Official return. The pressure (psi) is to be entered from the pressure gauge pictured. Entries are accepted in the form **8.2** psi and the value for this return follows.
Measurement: **62.5** psi
